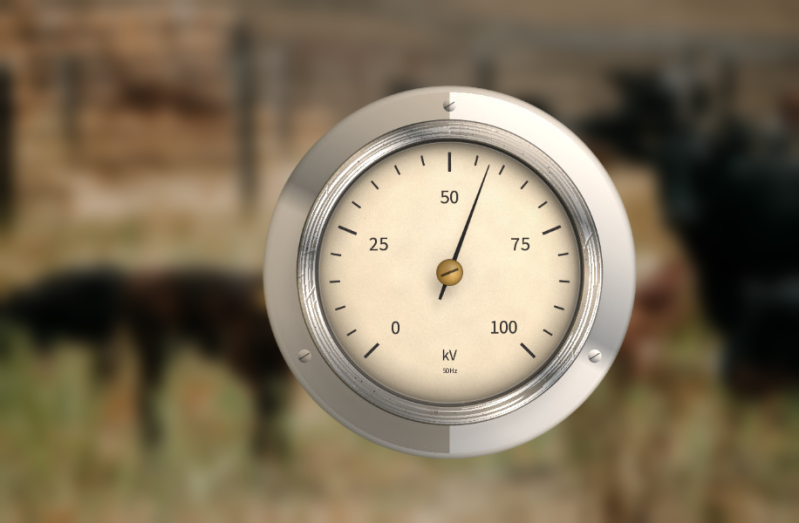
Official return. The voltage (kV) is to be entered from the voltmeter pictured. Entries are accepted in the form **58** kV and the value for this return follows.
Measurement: **57.5** kV
